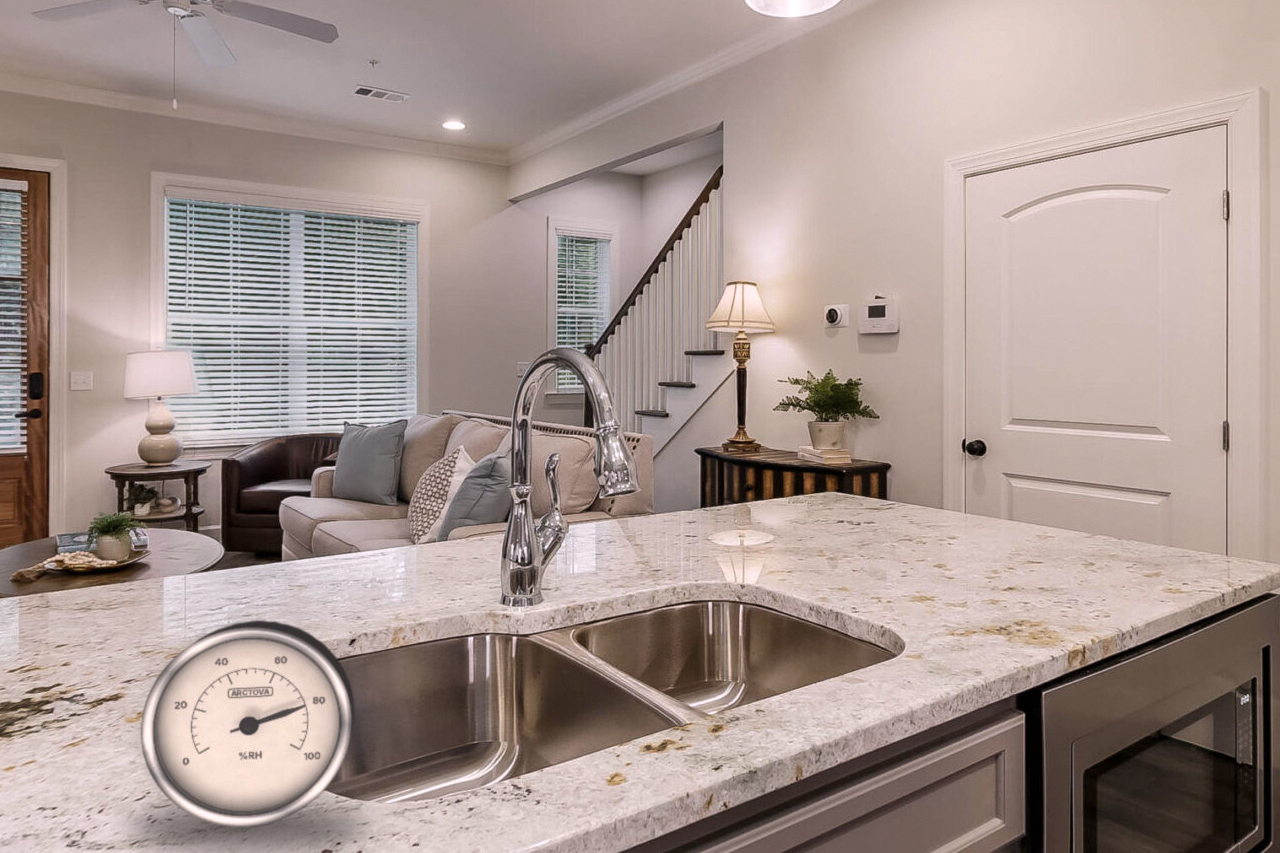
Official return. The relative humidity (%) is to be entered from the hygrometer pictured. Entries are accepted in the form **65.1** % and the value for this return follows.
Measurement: **80** %
